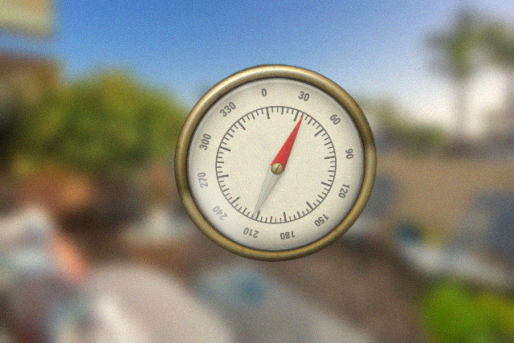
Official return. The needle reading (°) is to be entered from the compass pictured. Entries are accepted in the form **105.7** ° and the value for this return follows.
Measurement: **35** °
